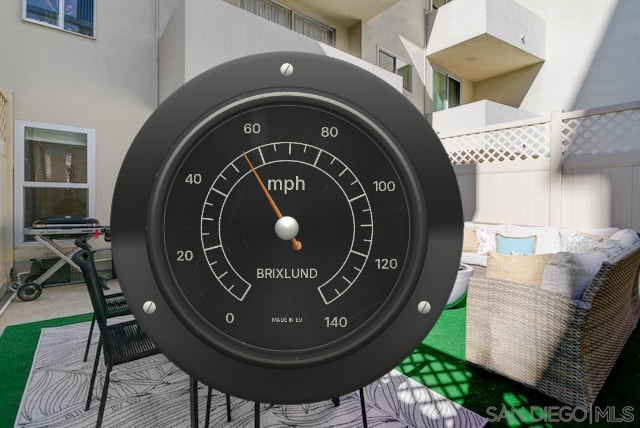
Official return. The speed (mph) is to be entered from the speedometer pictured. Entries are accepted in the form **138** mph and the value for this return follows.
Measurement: **55** mph
